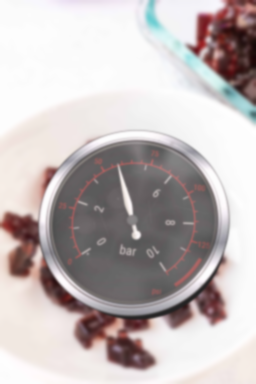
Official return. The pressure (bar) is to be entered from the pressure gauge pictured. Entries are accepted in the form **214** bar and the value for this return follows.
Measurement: **4** bar
